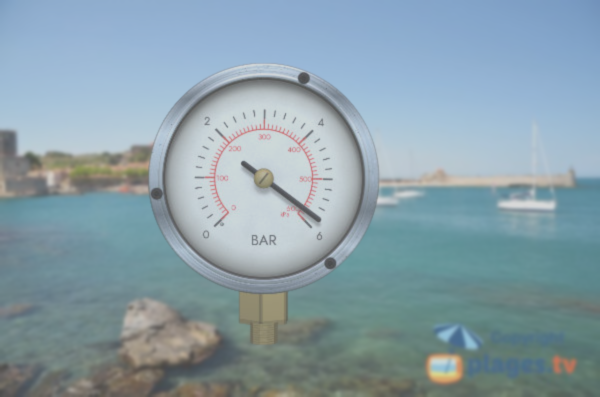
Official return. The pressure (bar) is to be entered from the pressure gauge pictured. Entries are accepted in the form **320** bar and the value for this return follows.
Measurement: **5.8** bar
